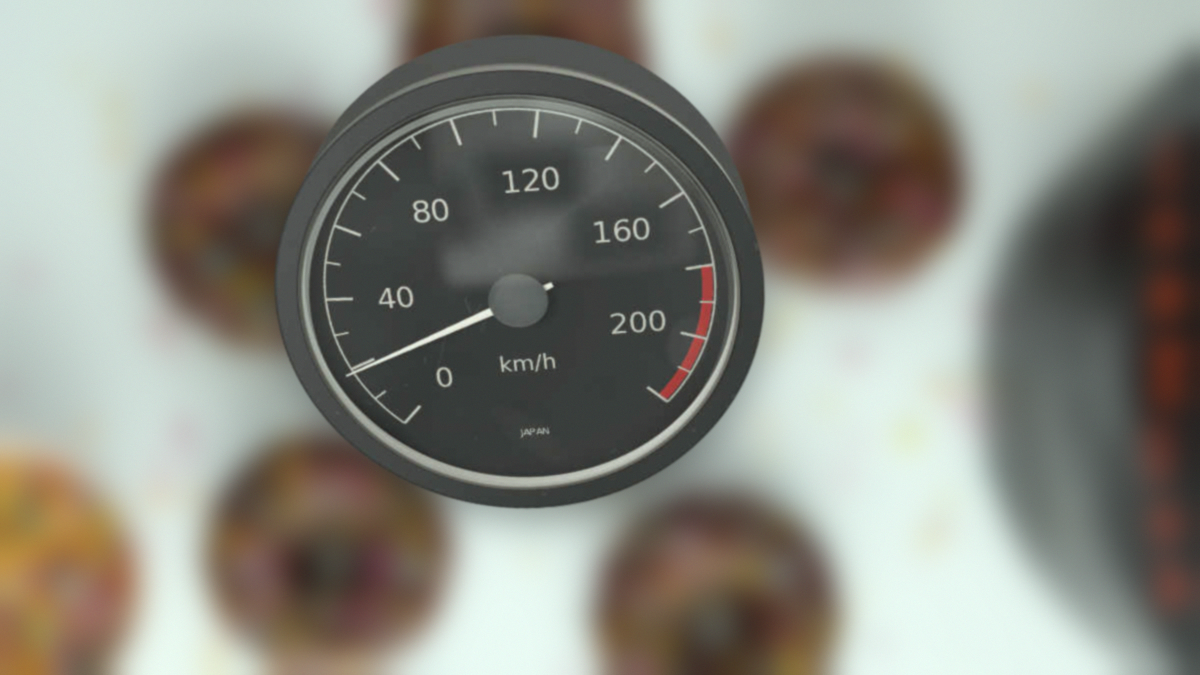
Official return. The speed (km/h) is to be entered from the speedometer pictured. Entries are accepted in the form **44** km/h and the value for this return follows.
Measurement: **20** km/h
